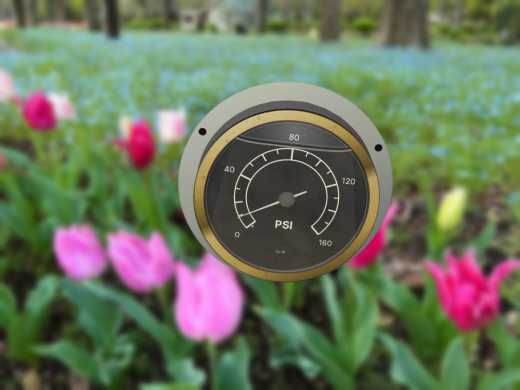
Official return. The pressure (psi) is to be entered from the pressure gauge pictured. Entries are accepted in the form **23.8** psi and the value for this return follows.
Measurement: **10** psi
